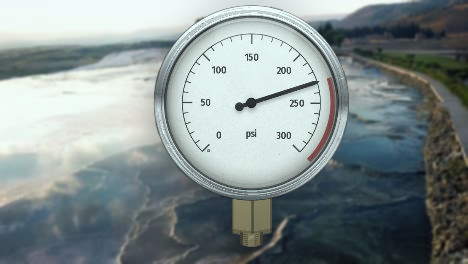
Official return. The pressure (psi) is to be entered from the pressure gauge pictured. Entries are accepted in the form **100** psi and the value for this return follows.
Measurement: **230** psi
